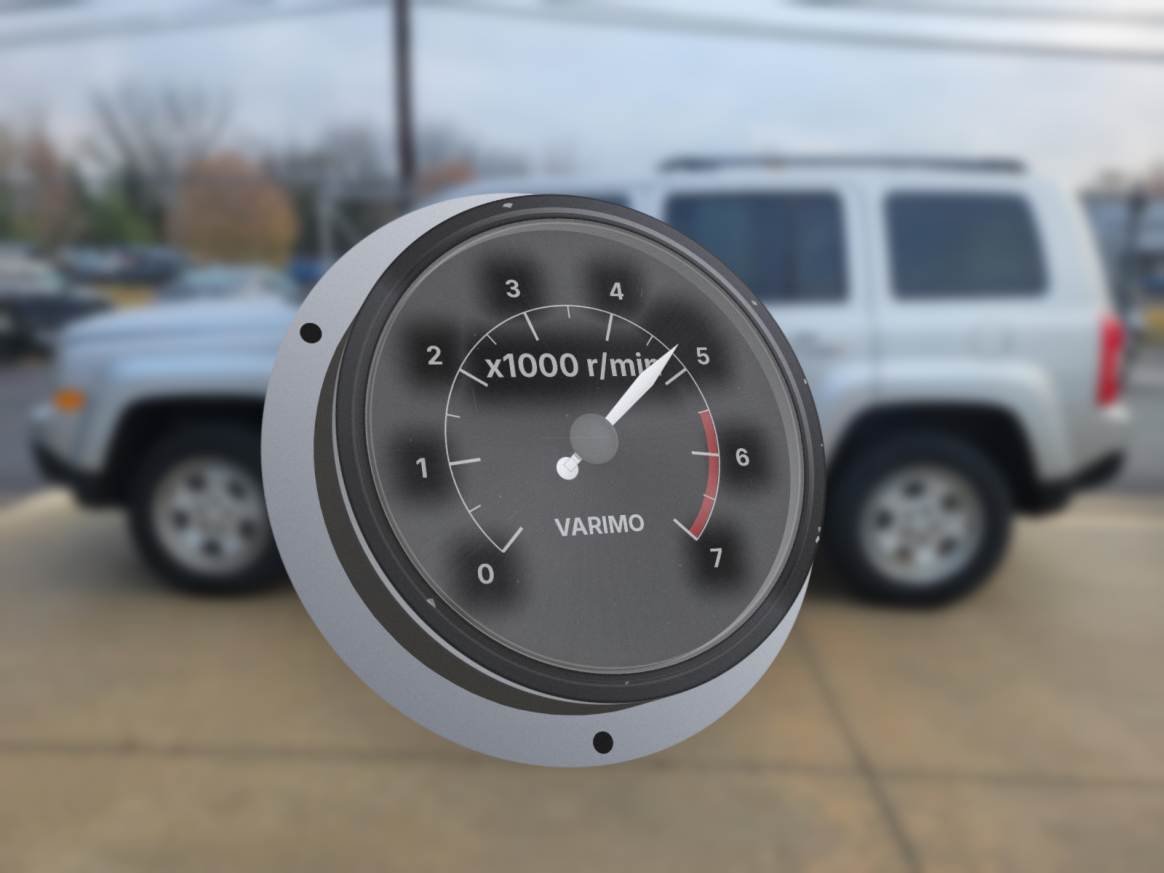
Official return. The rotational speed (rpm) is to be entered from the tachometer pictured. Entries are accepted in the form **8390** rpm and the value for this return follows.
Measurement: **4750** rpm
